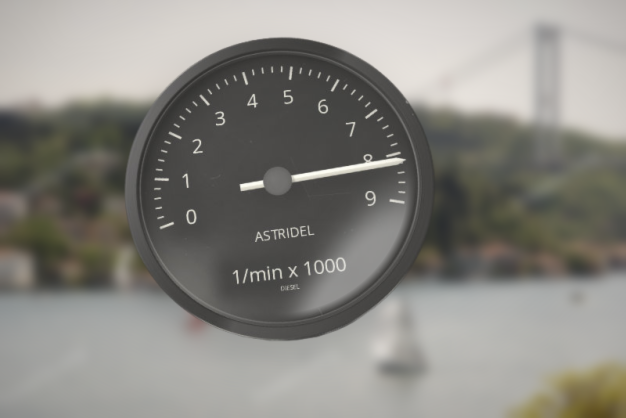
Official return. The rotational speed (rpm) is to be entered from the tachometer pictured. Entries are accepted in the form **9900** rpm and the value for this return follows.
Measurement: **8200** rpm
